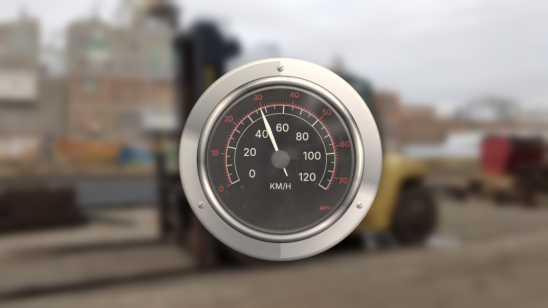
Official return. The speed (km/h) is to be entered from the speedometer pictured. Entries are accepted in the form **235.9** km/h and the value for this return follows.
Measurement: **47.5** km/h
